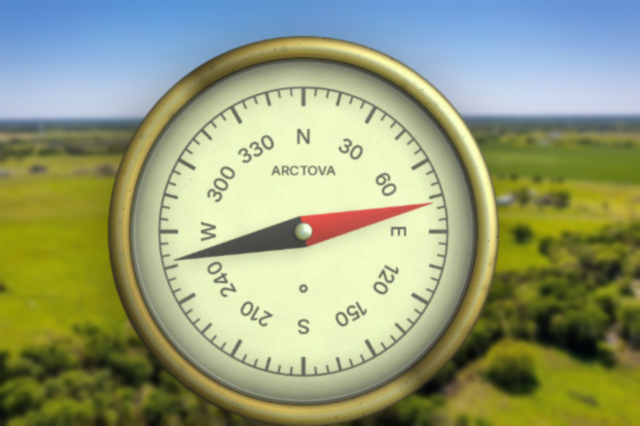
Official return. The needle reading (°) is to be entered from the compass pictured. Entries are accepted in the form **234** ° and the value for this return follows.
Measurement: **77.5** °
